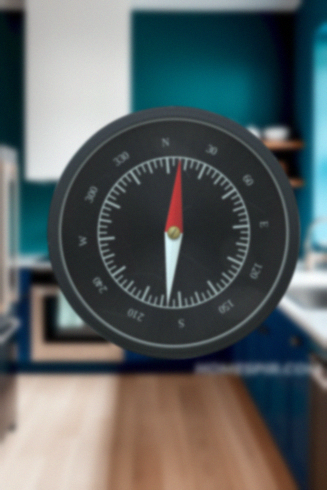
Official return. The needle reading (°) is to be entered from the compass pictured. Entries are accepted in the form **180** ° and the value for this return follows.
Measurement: **10** °
